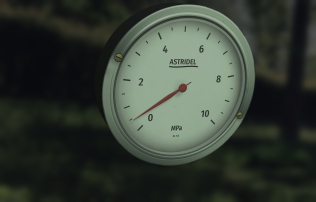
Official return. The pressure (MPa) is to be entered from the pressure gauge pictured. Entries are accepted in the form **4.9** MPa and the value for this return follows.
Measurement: **0.5** MPa
